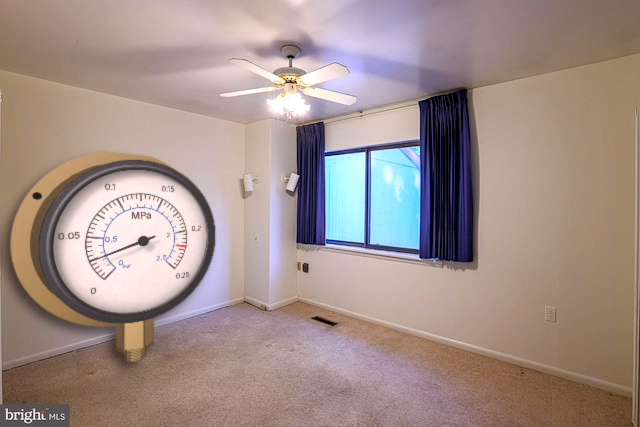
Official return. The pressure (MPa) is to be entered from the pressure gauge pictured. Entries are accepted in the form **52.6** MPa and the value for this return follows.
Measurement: **0.025** MPa
